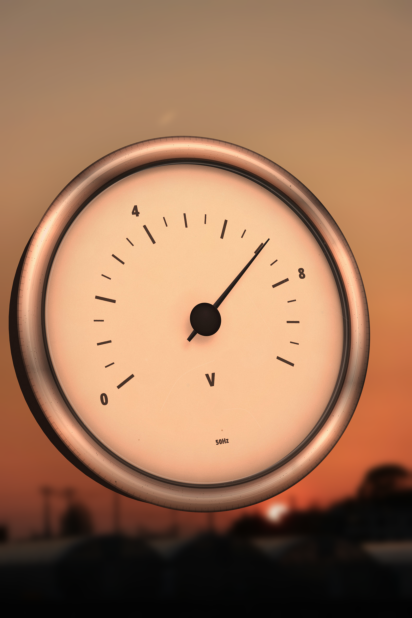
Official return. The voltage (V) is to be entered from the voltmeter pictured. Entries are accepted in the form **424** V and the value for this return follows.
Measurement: **7** V
